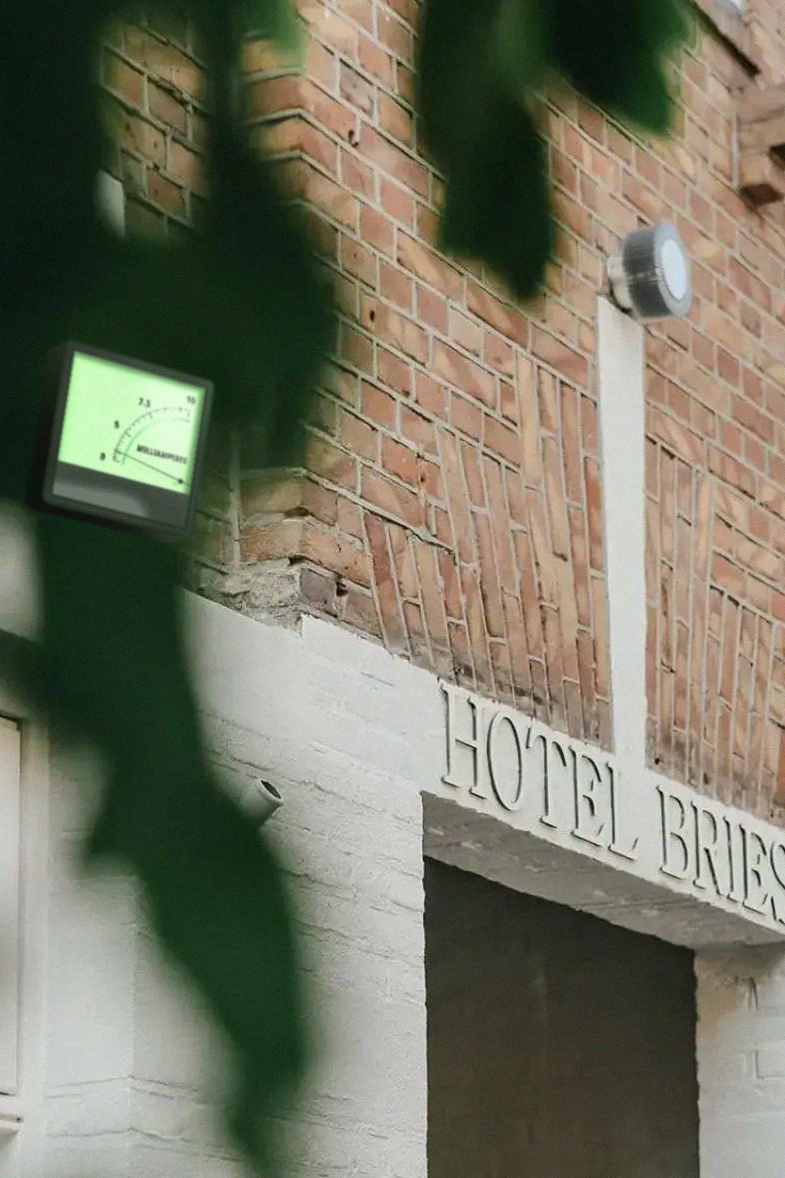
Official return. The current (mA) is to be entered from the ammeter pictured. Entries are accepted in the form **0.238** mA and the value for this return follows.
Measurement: **2.5** mA
